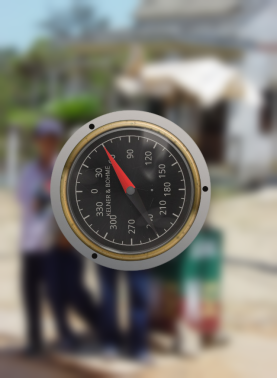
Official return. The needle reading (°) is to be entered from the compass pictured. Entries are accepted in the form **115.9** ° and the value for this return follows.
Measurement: **60** °
